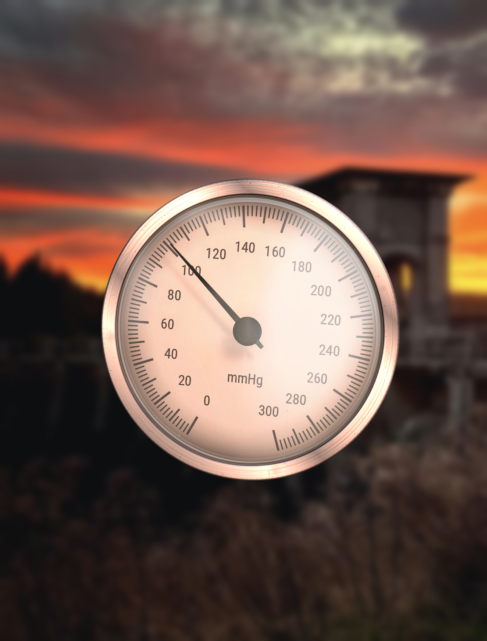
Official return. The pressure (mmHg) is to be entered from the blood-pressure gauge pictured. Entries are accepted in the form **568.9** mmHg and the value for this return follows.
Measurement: **102** mmHg
